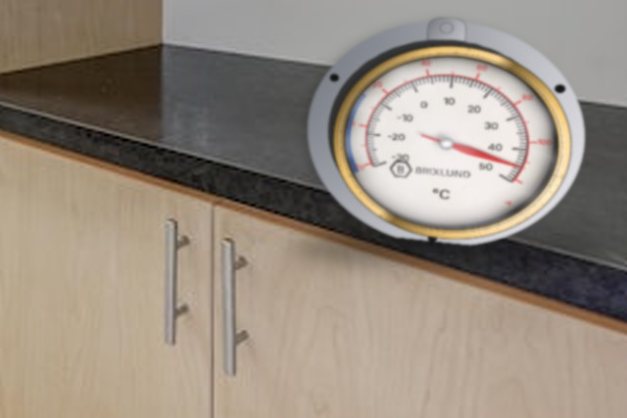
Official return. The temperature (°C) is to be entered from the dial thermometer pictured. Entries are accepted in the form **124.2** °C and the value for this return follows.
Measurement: **45** °C
